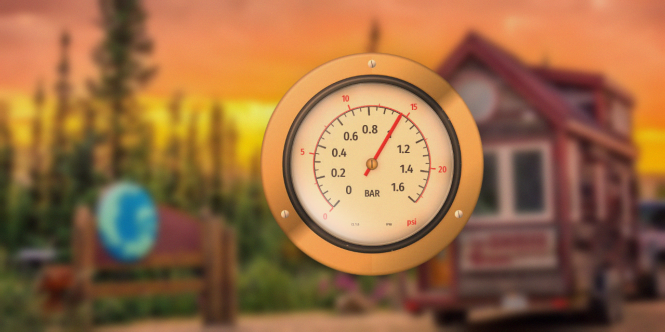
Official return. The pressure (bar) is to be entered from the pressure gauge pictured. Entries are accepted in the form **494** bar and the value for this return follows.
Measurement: **1** bar
